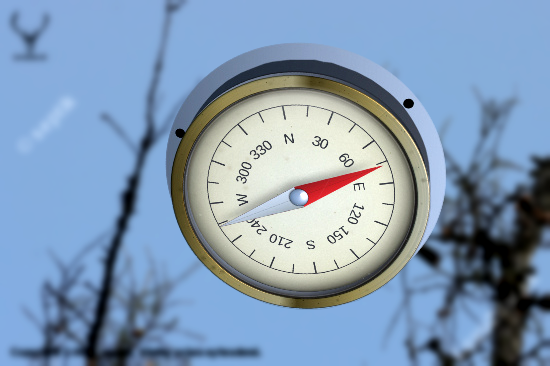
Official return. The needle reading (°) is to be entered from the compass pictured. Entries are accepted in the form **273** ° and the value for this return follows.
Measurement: **75** °
